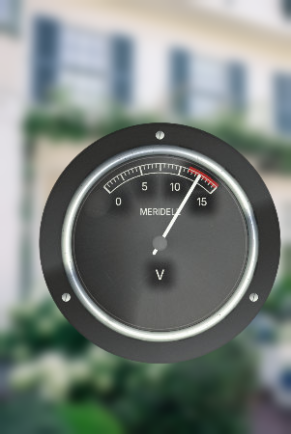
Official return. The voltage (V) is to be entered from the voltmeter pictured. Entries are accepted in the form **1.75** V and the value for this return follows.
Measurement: **12.5** V
